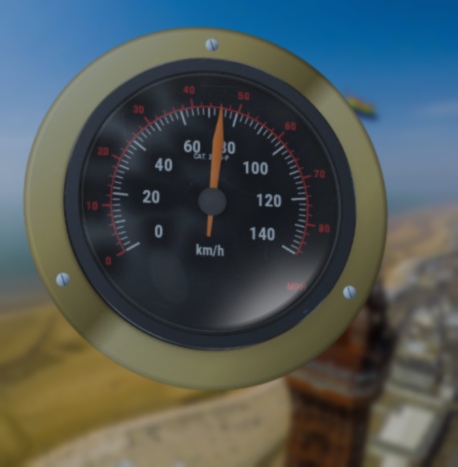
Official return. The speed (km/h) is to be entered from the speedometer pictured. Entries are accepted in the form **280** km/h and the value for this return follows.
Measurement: **74** km/h
